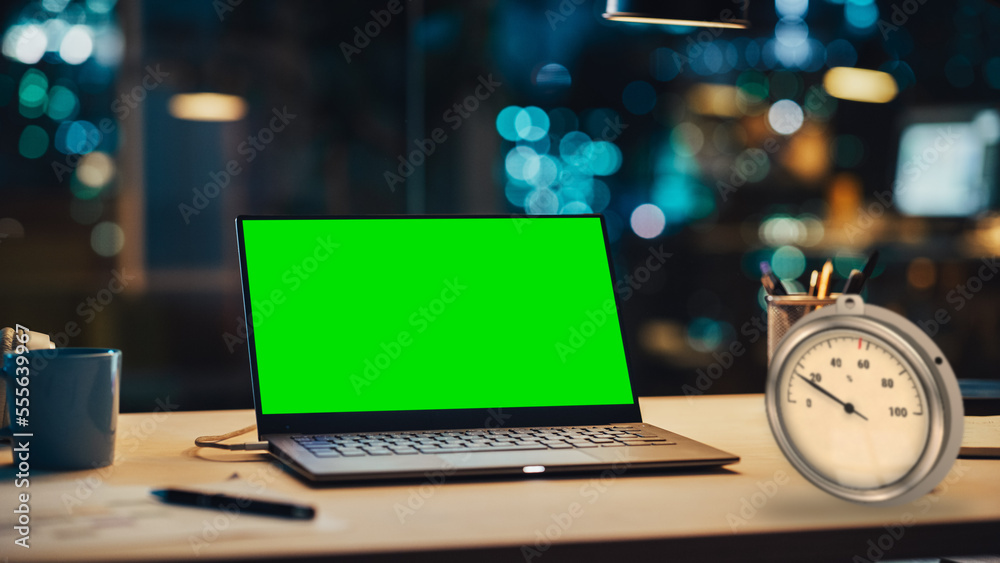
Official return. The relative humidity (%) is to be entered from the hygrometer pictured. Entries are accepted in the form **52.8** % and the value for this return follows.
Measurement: **16** %
